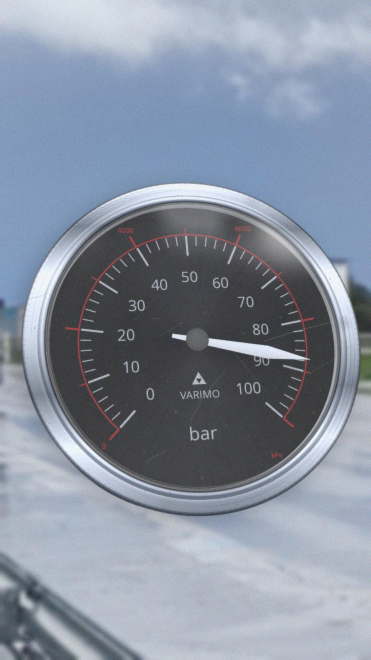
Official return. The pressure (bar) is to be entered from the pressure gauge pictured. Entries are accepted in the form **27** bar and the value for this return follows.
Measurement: **88** bar
